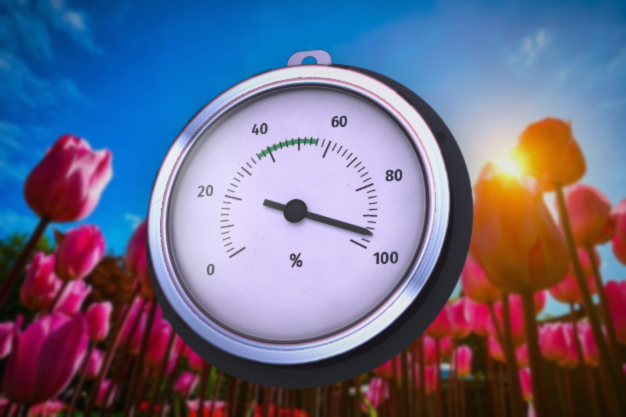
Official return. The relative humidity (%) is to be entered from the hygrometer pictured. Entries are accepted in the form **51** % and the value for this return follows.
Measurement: **96** %
